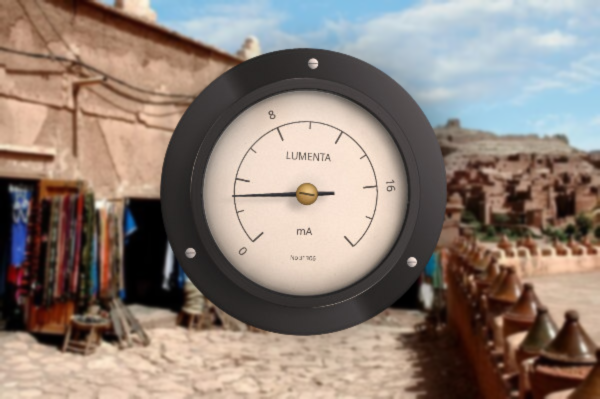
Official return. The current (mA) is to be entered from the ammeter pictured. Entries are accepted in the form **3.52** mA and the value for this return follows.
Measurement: **3** mA
